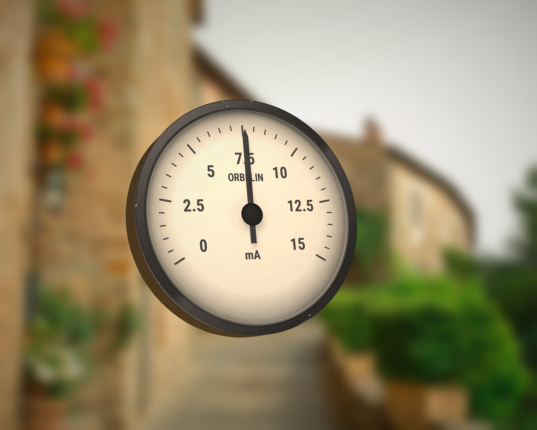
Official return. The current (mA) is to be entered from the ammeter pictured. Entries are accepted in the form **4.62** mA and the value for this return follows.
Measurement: **7.5** mA
